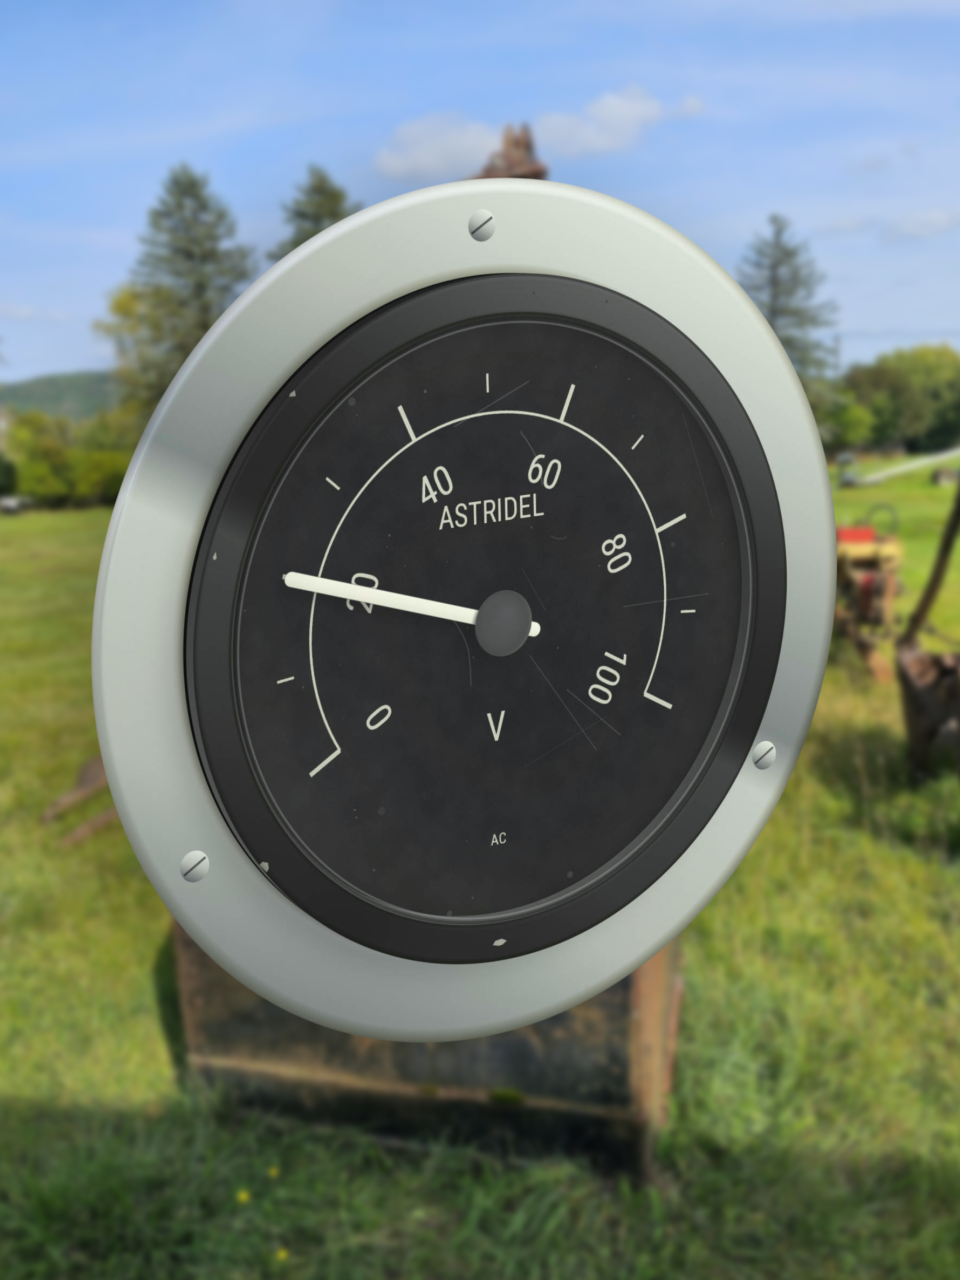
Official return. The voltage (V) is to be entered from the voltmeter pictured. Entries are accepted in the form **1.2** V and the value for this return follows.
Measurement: **20** V
